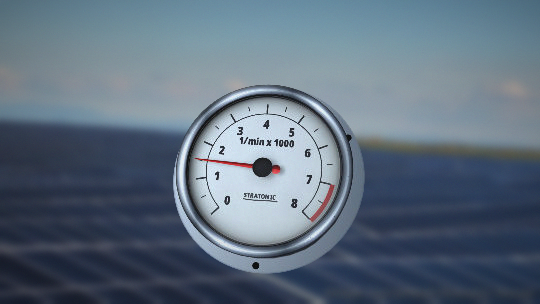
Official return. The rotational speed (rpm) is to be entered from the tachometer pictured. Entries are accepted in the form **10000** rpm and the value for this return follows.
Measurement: **1500** rpm
